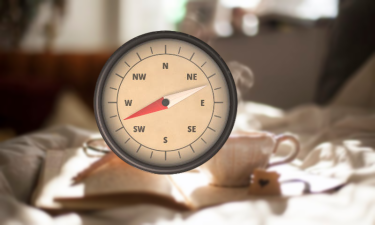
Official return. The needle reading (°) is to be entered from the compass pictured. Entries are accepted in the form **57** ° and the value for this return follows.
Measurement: **247.5** °
